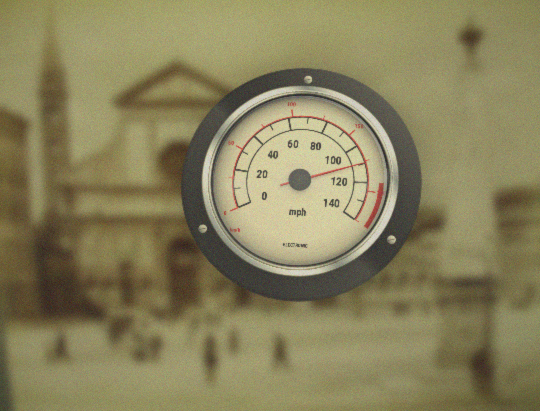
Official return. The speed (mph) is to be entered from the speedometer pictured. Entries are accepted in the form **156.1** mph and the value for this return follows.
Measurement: **110** mph
